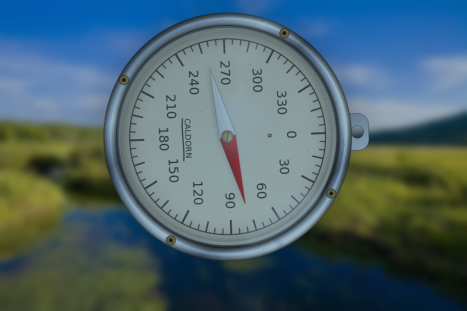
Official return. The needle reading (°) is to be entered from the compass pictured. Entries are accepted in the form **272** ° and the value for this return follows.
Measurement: **77.5** °
